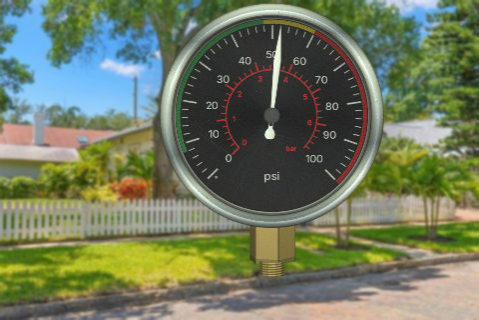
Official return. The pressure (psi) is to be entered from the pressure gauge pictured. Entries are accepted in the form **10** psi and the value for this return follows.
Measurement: **52** psi
